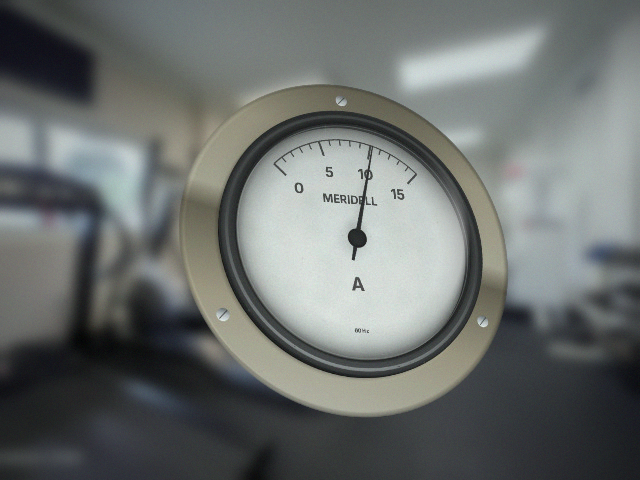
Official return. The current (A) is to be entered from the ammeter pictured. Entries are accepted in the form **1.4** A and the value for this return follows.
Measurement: **10** A
